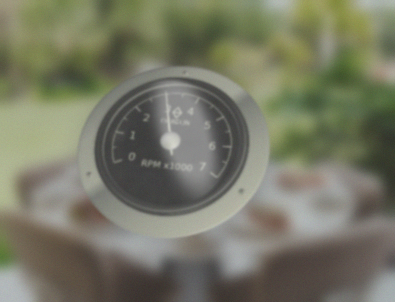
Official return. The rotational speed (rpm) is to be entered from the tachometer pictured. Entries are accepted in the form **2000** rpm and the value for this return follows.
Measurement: **3000** rpm
